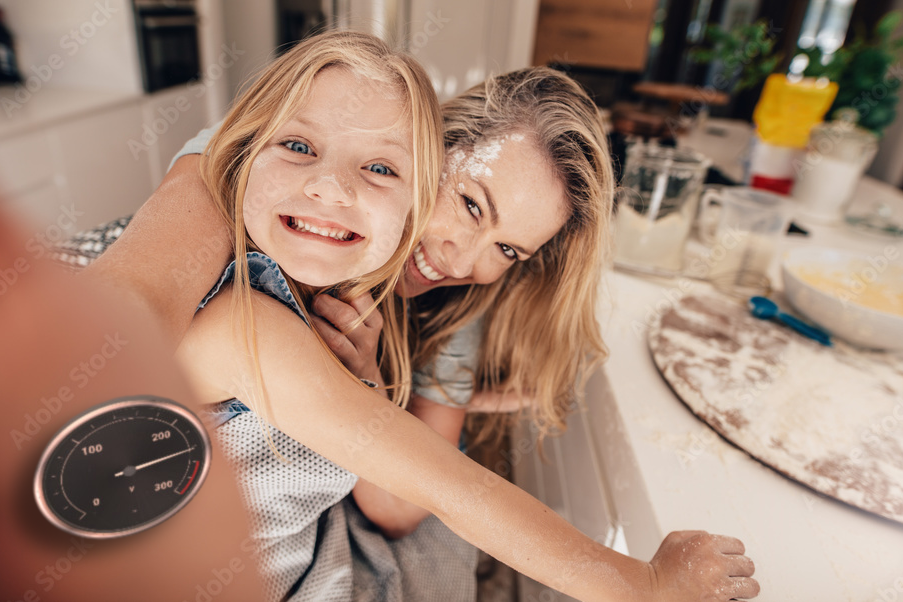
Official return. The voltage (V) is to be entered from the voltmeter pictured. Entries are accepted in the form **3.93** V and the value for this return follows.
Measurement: **240** V
